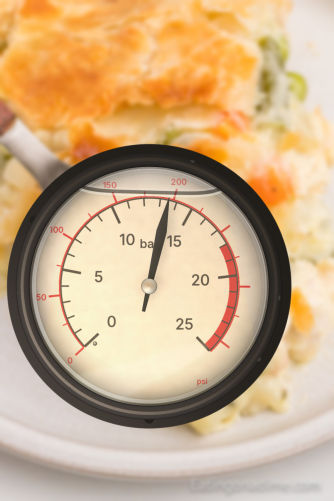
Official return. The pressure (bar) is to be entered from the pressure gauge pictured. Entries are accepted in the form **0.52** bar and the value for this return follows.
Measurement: **13.5** bar
